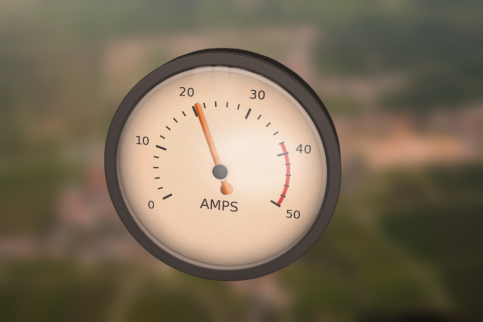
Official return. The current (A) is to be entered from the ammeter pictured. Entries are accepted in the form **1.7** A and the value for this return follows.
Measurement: **21** A
